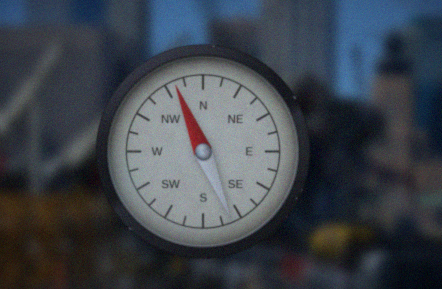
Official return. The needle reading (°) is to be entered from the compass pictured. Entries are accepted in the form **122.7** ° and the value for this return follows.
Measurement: **337.5** °
